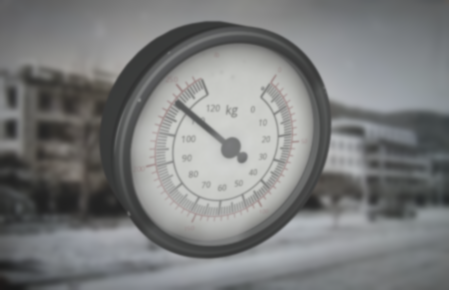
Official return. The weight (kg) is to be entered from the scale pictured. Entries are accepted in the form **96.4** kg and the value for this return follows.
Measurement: **110** kg
